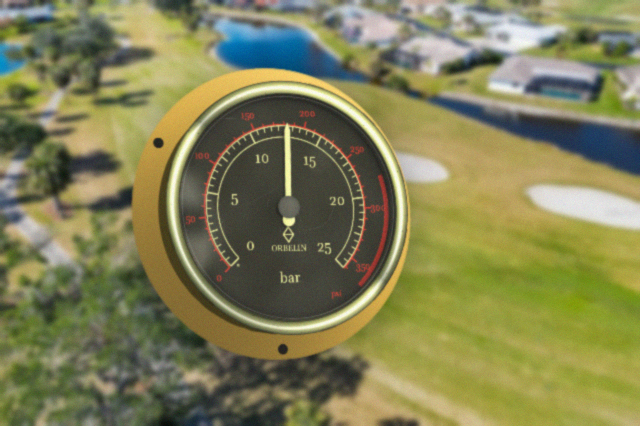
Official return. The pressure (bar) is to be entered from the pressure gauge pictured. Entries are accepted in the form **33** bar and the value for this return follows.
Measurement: **12.5** bar
